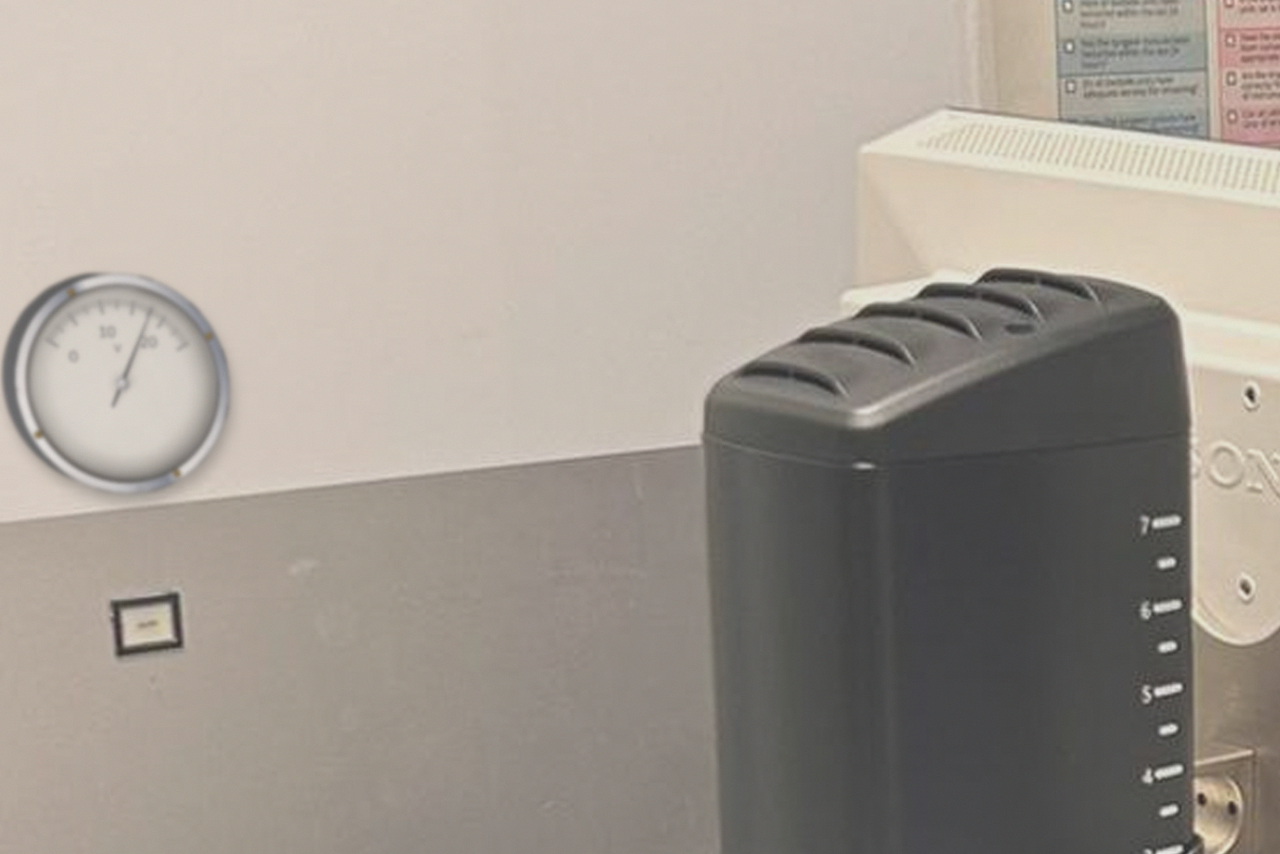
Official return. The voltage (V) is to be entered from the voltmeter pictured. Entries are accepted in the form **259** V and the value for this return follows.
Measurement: **17.5** V
